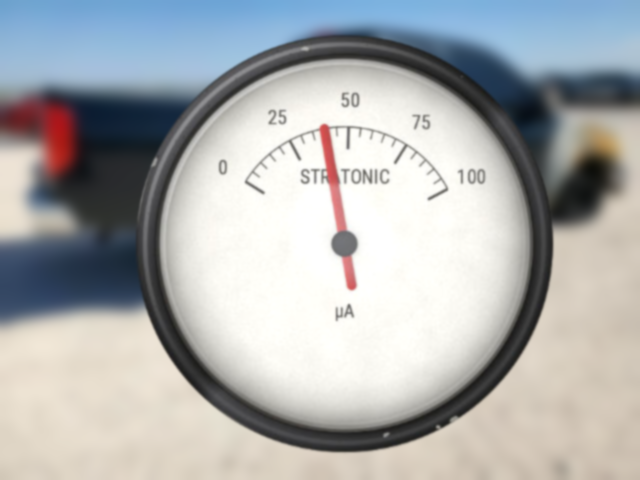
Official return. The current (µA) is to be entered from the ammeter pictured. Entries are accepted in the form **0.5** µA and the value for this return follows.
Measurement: **40** µA
